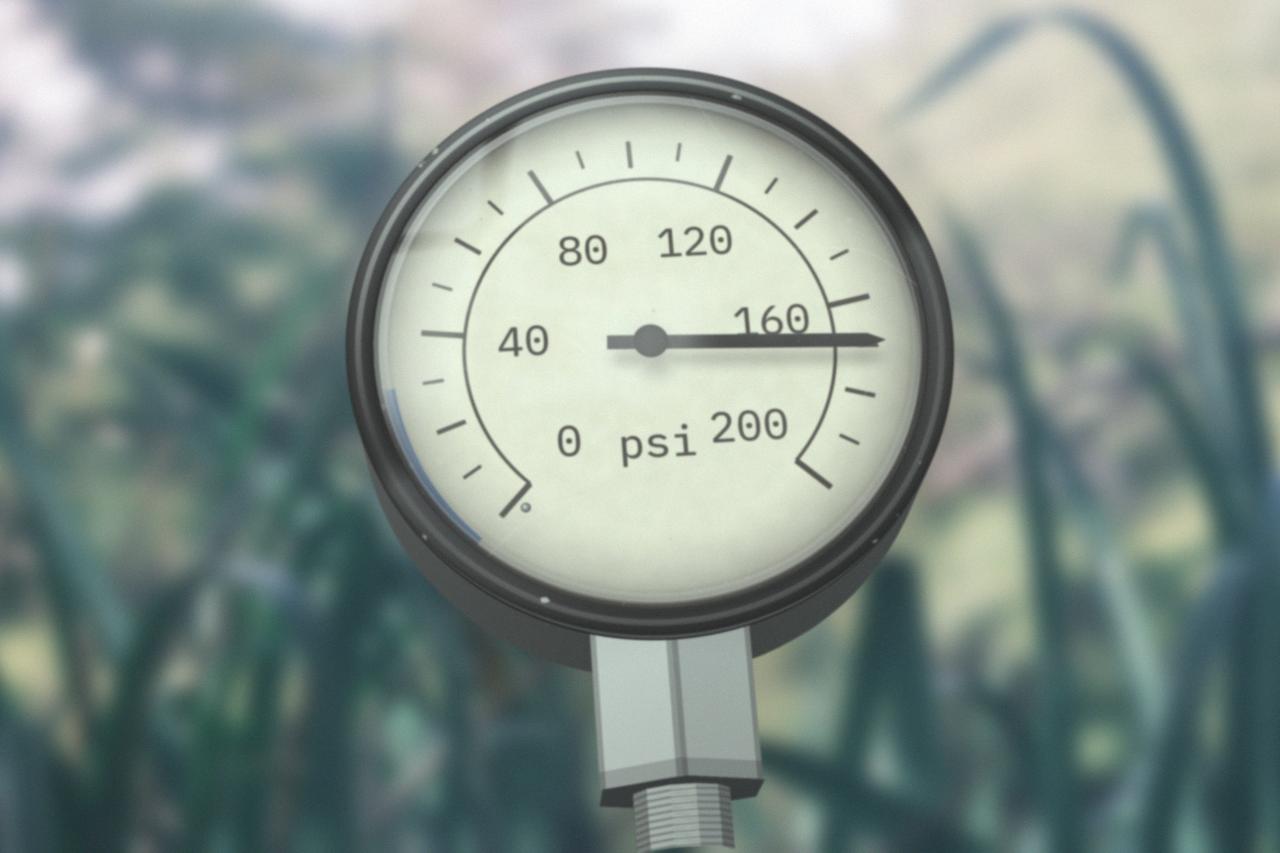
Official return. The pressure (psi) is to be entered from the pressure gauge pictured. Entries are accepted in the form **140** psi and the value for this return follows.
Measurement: **170** psi
